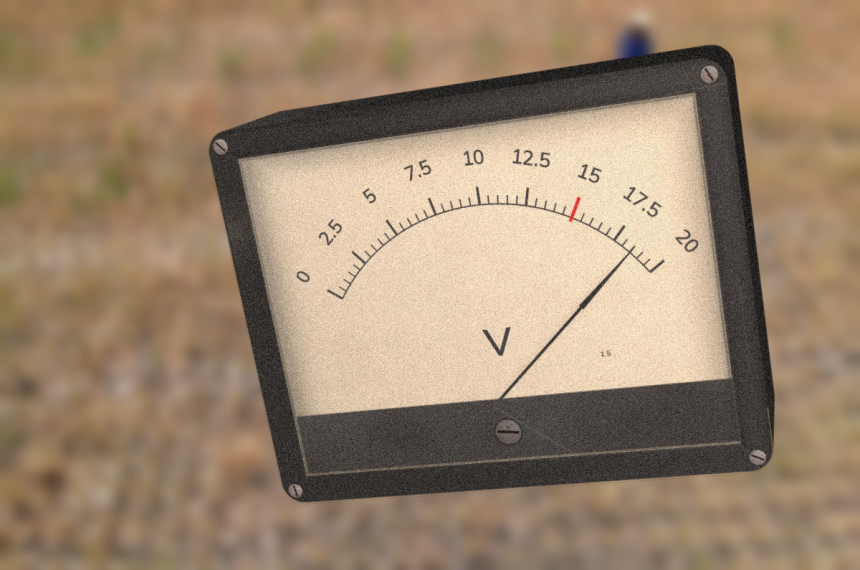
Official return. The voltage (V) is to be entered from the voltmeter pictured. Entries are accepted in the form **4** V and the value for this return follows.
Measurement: **18.5** V
